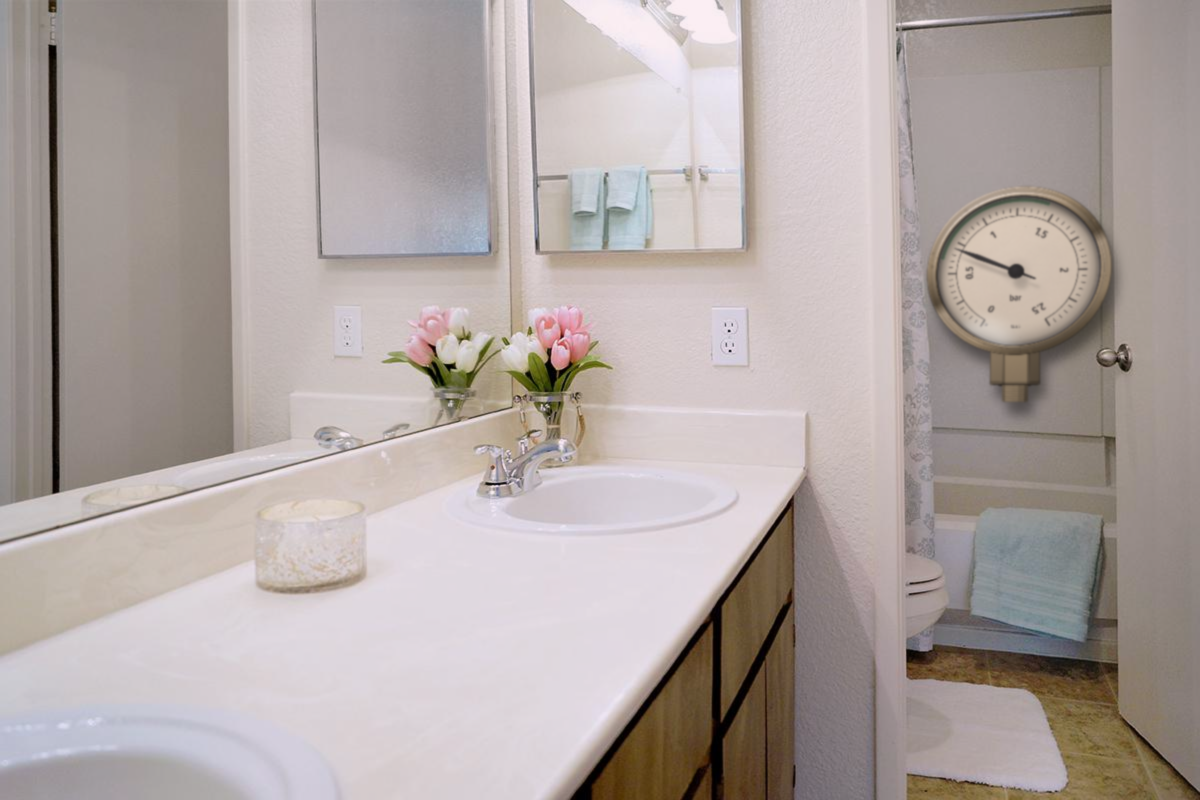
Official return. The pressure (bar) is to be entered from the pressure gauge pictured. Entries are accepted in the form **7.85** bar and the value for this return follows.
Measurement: **0.7** bar
